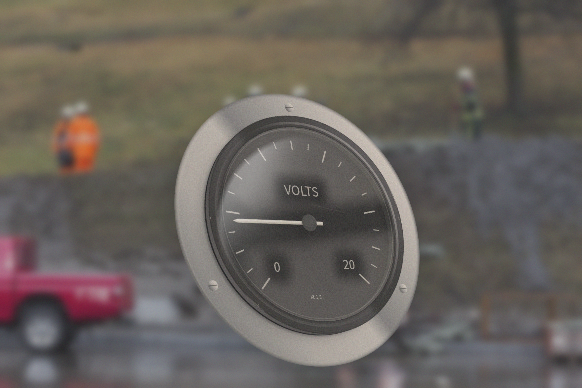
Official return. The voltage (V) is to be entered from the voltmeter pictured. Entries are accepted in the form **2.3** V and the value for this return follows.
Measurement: **3.5** V
